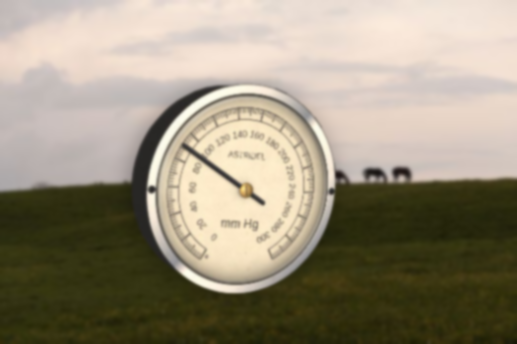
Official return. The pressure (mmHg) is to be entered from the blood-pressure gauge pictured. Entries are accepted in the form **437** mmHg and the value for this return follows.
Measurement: **90** mmHg
